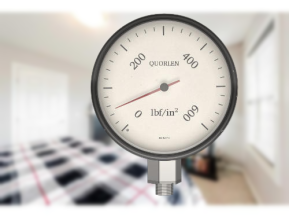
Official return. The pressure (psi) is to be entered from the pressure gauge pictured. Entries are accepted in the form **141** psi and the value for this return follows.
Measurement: **50** psi
